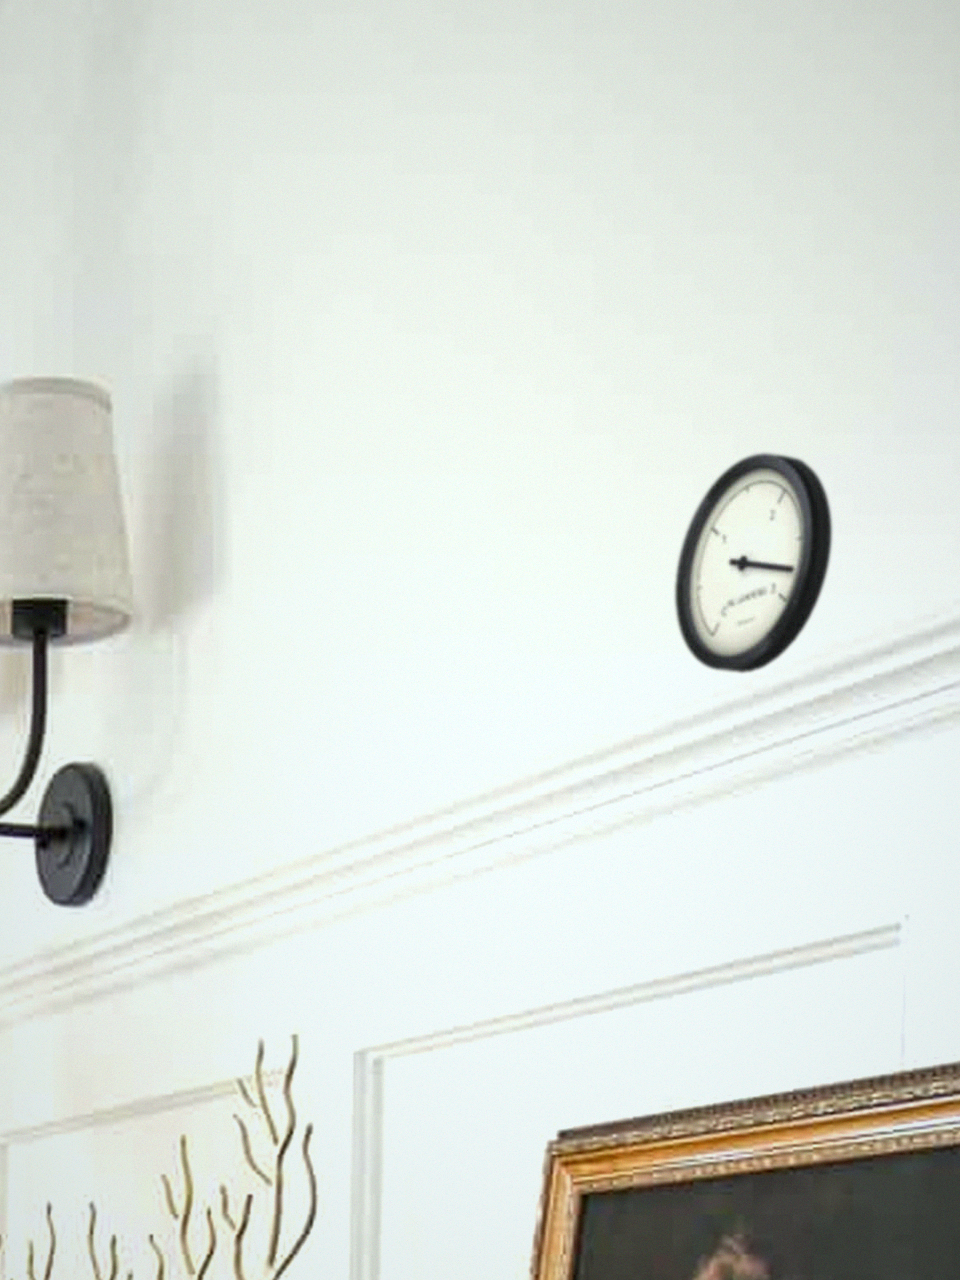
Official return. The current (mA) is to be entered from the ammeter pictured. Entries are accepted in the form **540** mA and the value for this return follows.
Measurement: **2.75** mA
